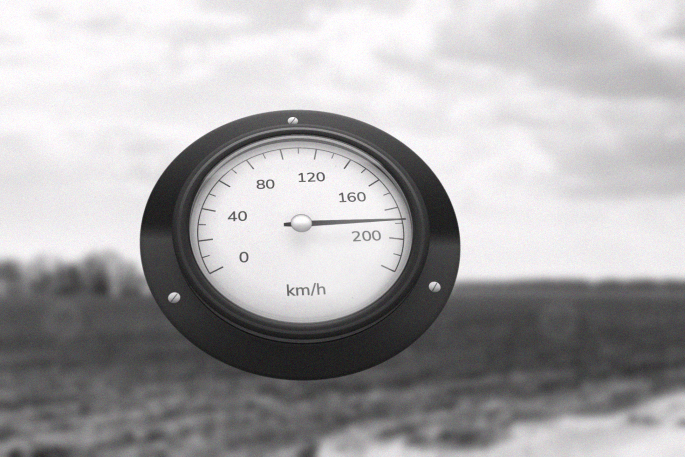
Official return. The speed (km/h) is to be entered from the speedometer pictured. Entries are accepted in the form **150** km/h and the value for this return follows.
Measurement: **190** km/h
